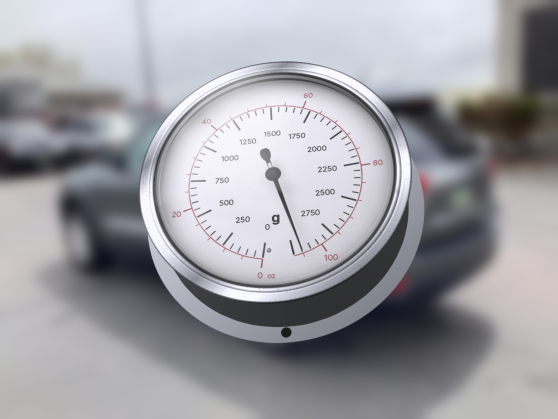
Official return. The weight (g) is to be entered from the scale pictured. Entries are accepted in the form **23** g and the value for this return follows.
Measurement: **2950** g
